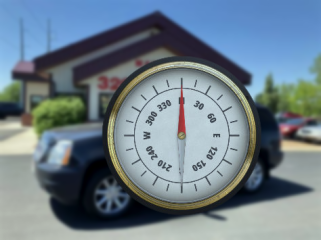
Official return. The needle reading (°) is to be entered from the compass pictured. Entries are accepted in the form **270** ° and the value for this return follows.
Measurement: **0** °
